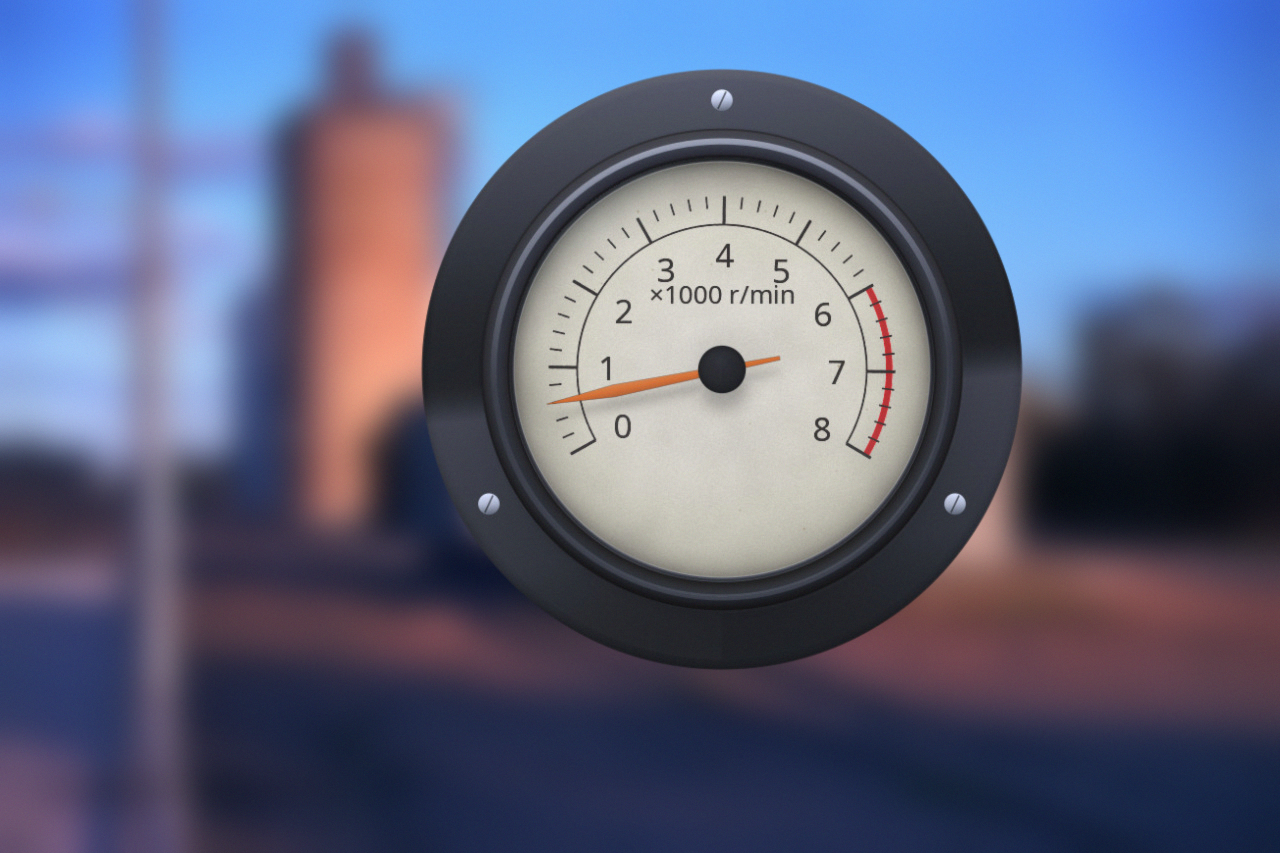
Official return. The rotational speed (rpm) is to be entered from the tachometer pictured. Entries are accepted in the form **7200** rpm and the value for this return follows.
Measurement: **600** rpm
